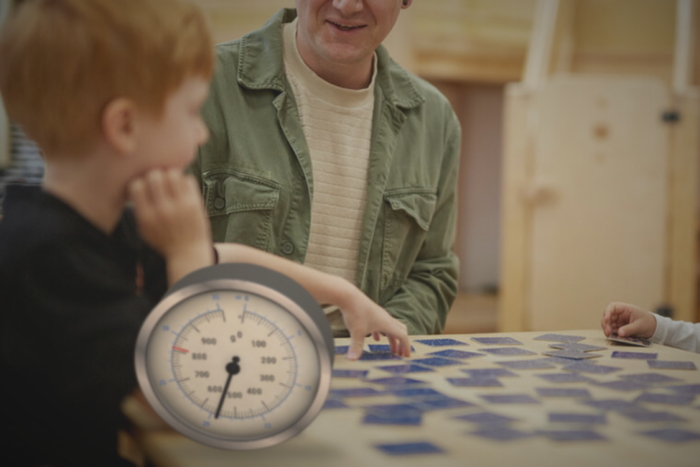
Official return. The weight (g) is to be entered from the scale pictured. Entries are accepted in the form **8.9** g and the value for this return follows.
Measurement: **550** g
